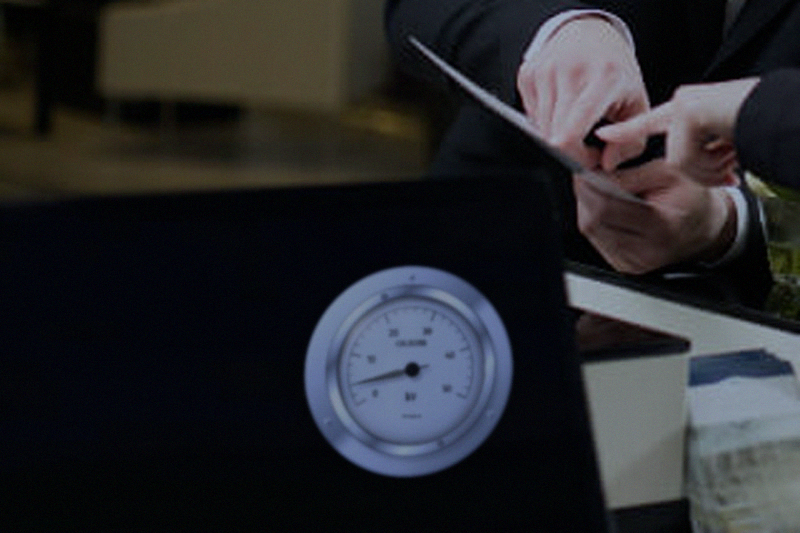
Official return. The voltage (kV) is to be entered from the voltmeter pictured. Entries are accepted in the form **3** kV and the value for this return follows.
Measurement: **4** kV
